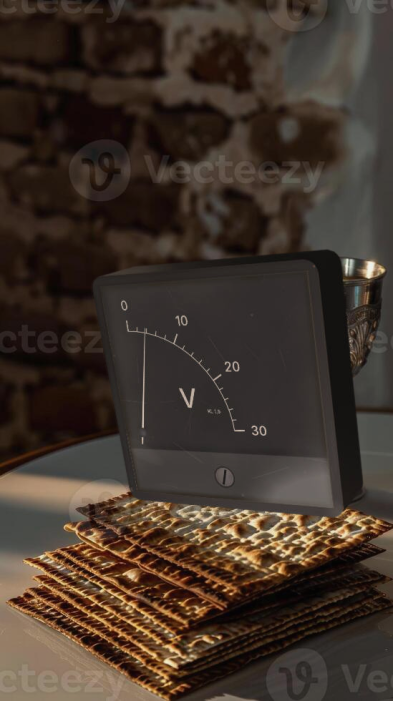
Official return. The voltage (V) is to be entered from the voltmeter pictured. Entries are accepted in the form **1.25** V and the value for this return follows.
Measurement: **4** V
